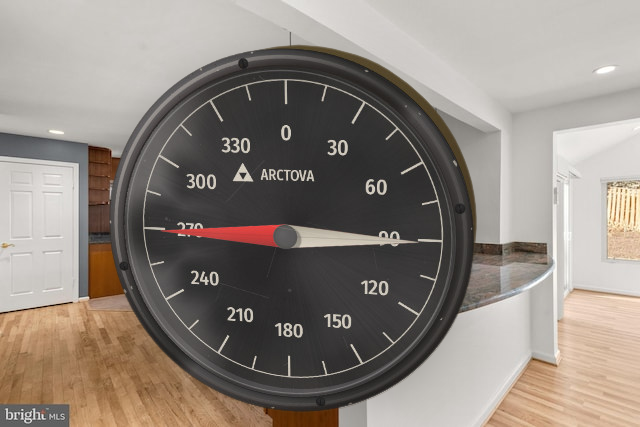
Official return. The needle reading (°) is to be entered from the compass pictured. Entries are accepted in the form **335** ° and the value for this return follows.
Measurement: **270** °
